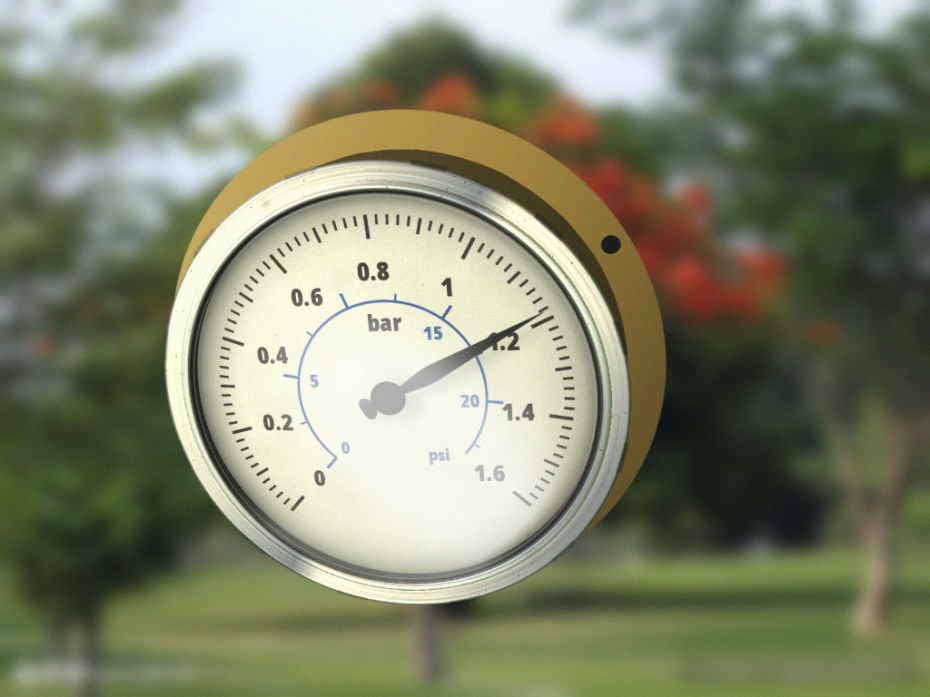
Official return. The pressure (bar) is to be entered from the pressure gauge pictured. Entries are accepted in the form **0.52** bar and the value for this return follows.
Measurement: **1.18** bar
